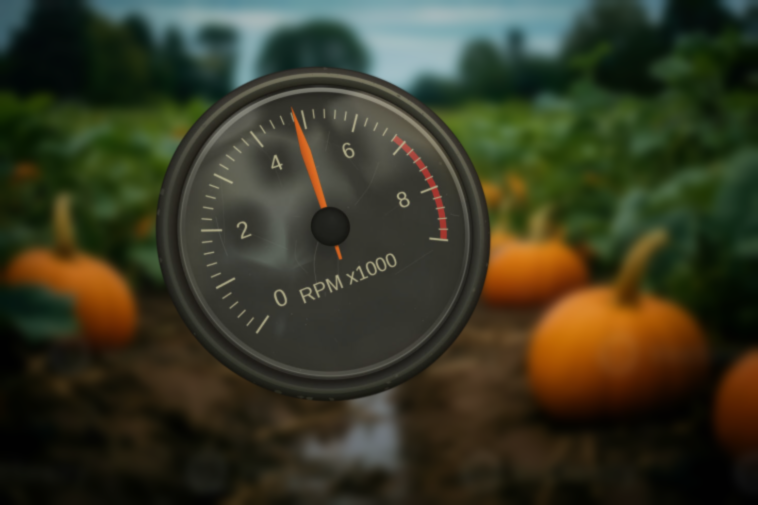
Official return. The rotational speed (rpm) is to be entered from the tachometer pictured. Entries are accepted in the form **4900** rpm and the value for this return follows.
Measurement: **4800** rpm
